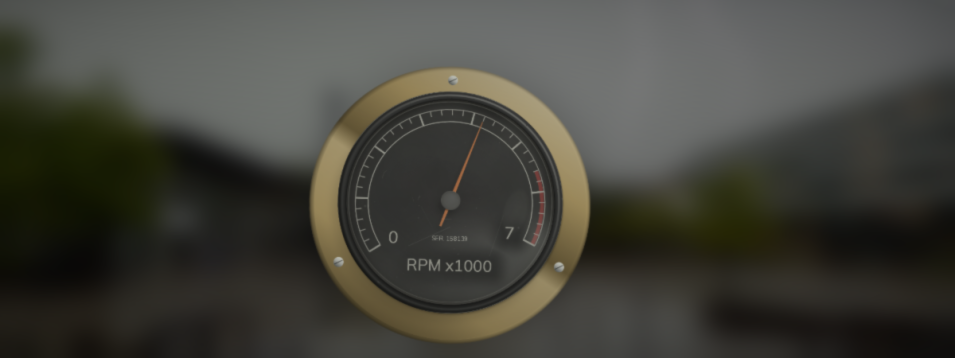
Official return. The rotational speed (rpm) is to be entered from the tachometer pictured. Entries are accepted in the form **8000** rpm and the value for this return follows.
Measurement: **4200** rpm
